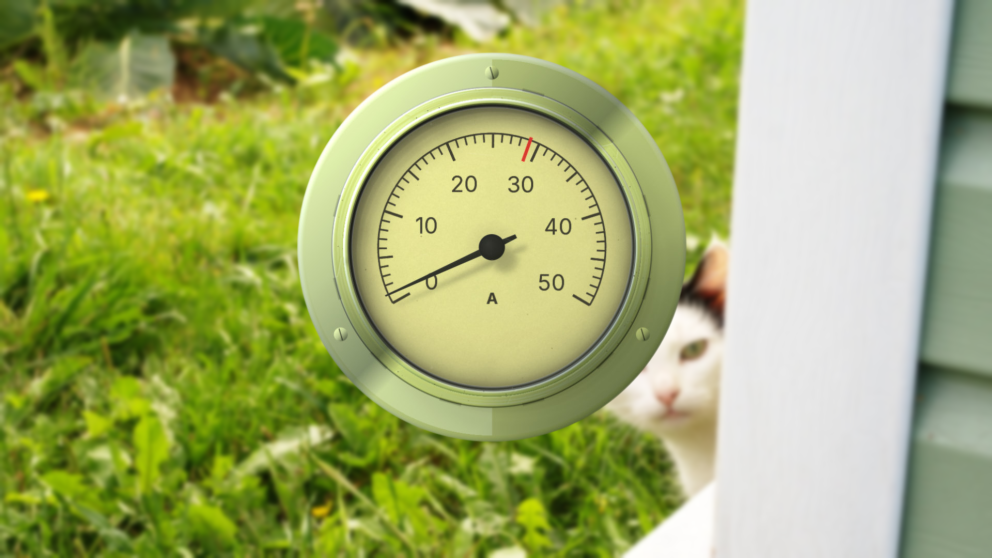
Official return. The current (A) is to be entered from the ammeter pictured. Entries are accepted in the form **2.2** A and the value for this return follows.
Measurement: **1** A
